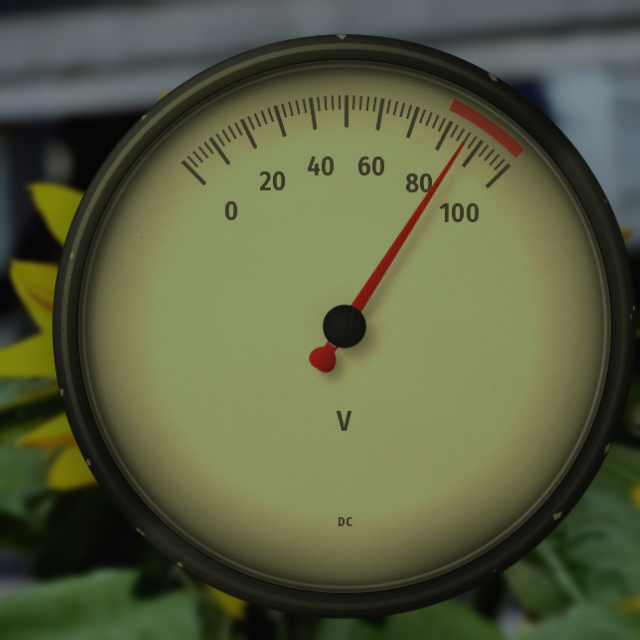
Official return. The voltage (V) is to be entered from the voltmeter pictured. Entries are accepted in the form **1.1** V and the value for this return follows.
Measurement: **86** V
